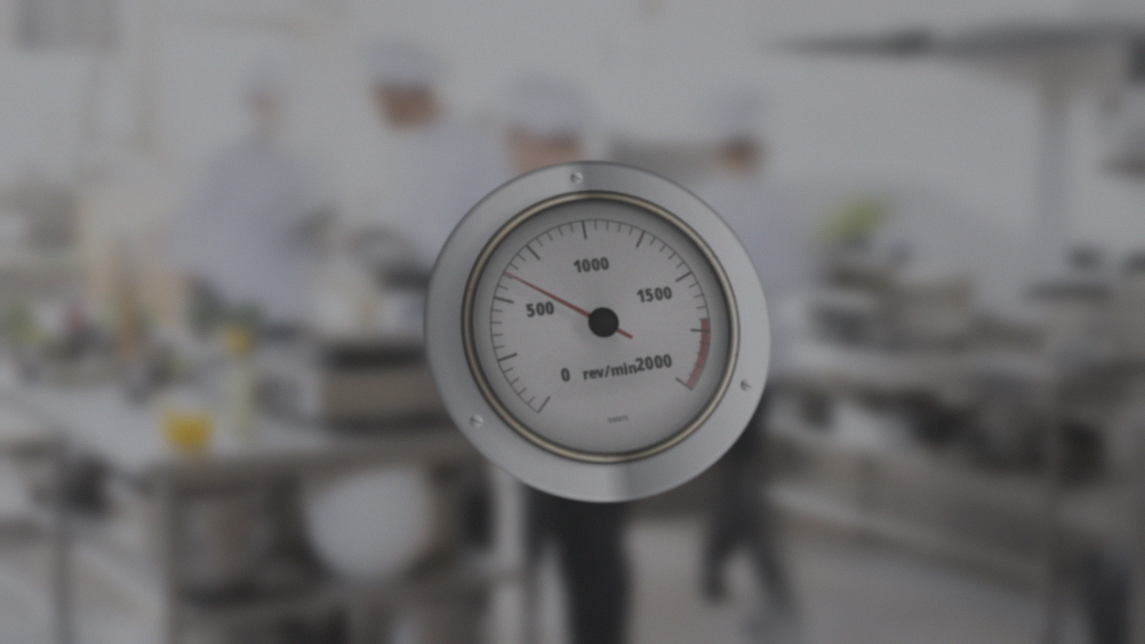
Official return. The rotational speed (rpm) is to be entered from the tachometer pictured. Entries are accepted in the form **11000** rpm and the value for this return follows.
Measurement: **600** rpm
